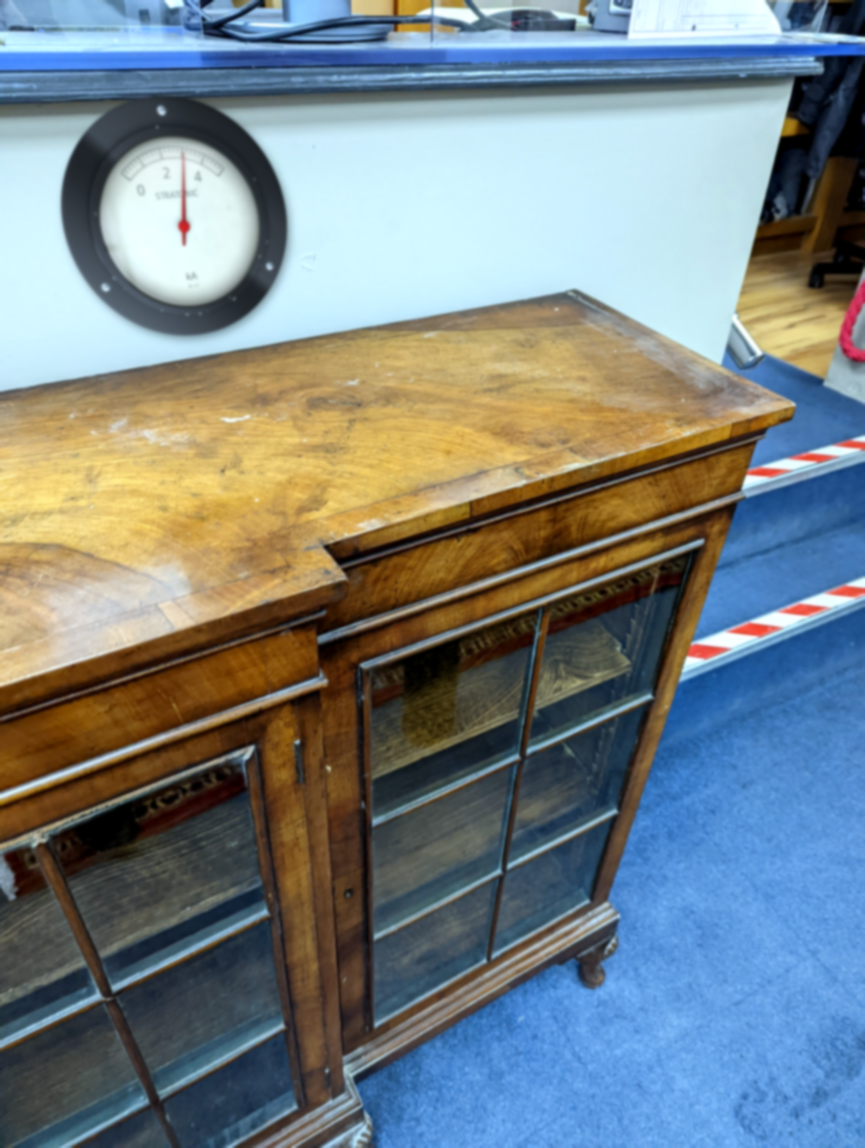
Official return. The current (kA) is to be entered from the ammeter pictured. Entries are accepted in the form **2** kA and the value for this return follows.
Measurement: **3** kA
